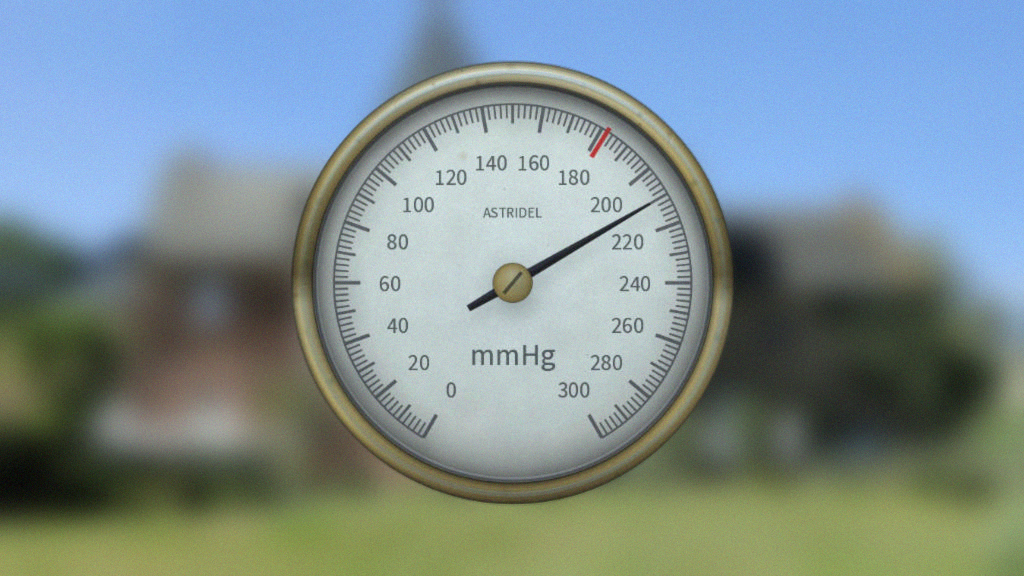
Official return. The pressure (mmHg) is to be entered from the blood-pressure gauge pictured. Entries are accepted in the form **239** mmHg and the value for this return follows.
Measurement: **210** mmHg
